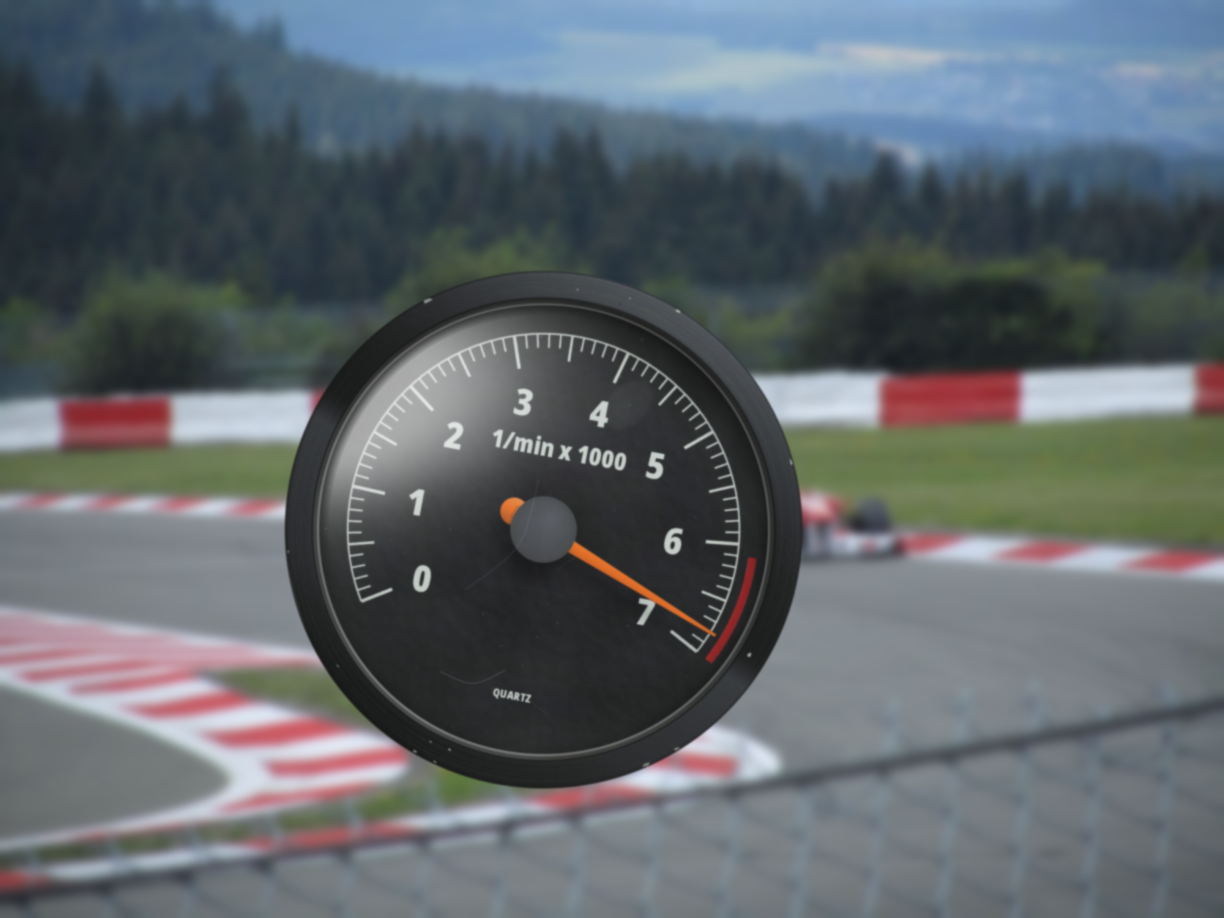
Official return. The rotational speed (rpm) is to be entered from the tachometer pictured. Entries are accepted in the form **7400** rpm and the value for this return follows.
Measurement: **6800** rpm
